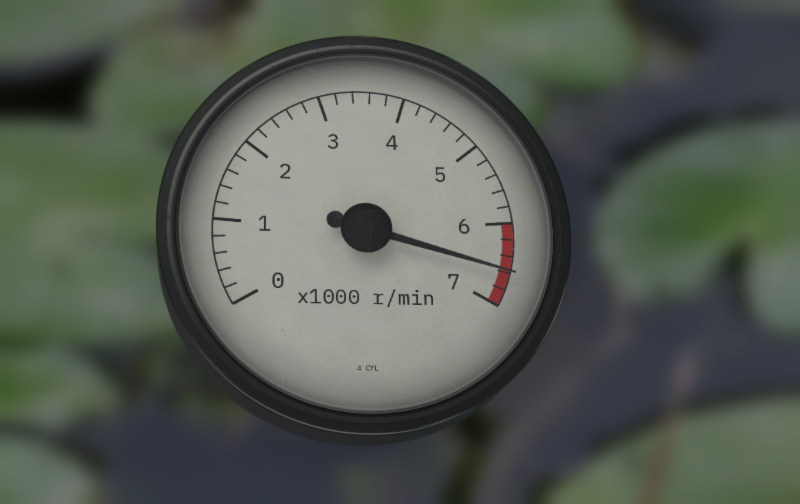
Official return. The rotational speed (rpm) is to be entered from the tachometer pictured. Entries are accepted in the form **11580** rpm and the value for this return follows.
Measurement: **6600** rpm
